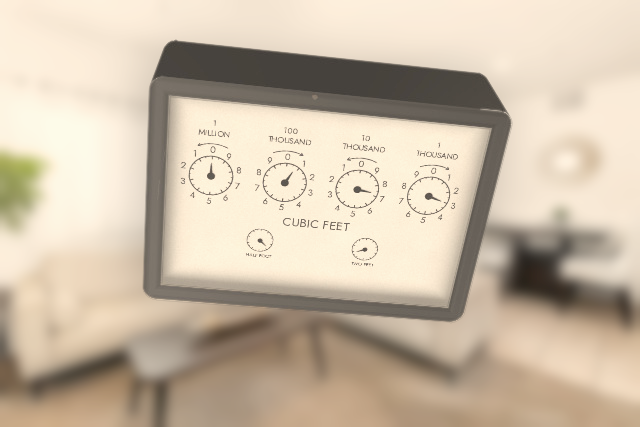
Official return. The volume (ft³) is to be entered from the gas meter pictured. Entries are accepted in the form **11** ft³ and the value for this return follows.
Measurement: **7300** ft³
